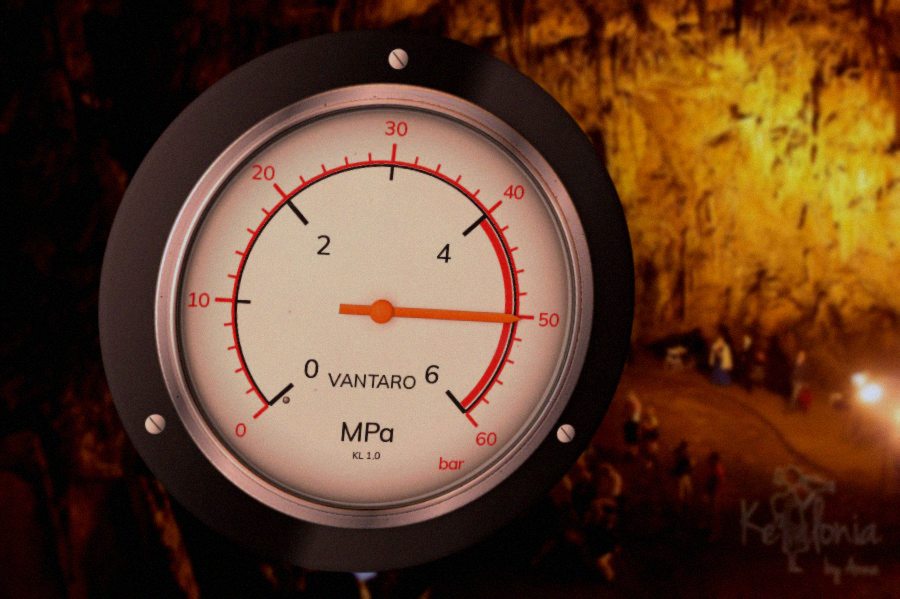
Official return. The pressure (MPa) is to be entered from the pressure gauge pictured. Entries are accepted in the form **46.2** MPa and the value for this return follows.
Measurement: **5** MPa
